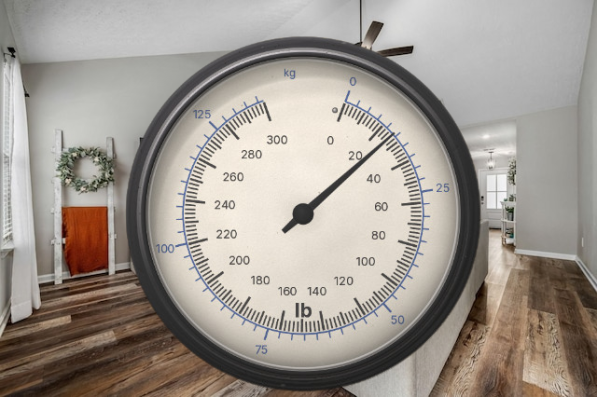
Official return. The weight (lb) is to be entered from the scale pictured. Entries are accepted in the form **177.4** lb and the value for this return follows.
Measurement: **26** lb
